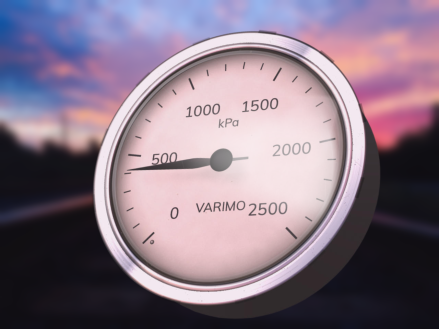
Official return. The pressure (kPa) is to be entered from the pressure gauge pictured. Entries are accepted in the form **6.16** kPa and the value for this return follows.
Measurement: **400** kPa
